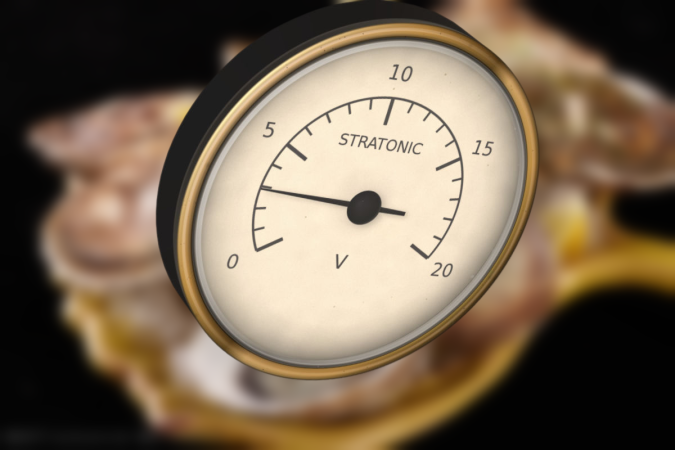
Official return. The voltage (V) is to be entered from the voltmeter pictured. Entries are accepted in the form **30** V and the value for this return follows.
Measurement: **3** V
